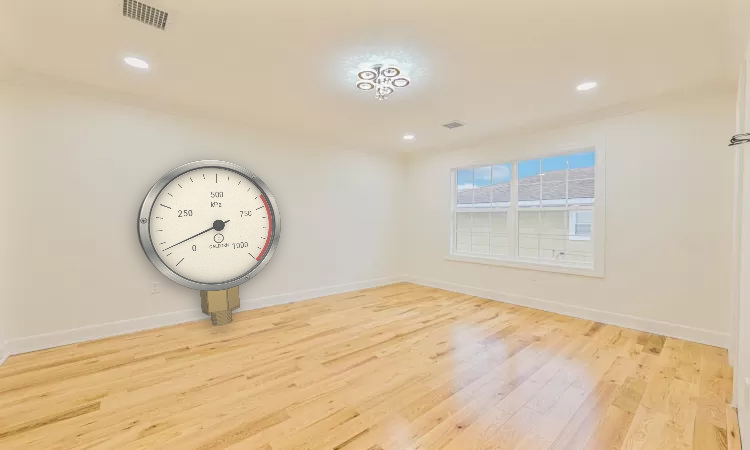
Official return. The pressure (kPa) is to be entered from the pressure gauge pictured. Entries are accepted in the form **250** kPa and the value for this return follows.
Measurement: **75** kPa
